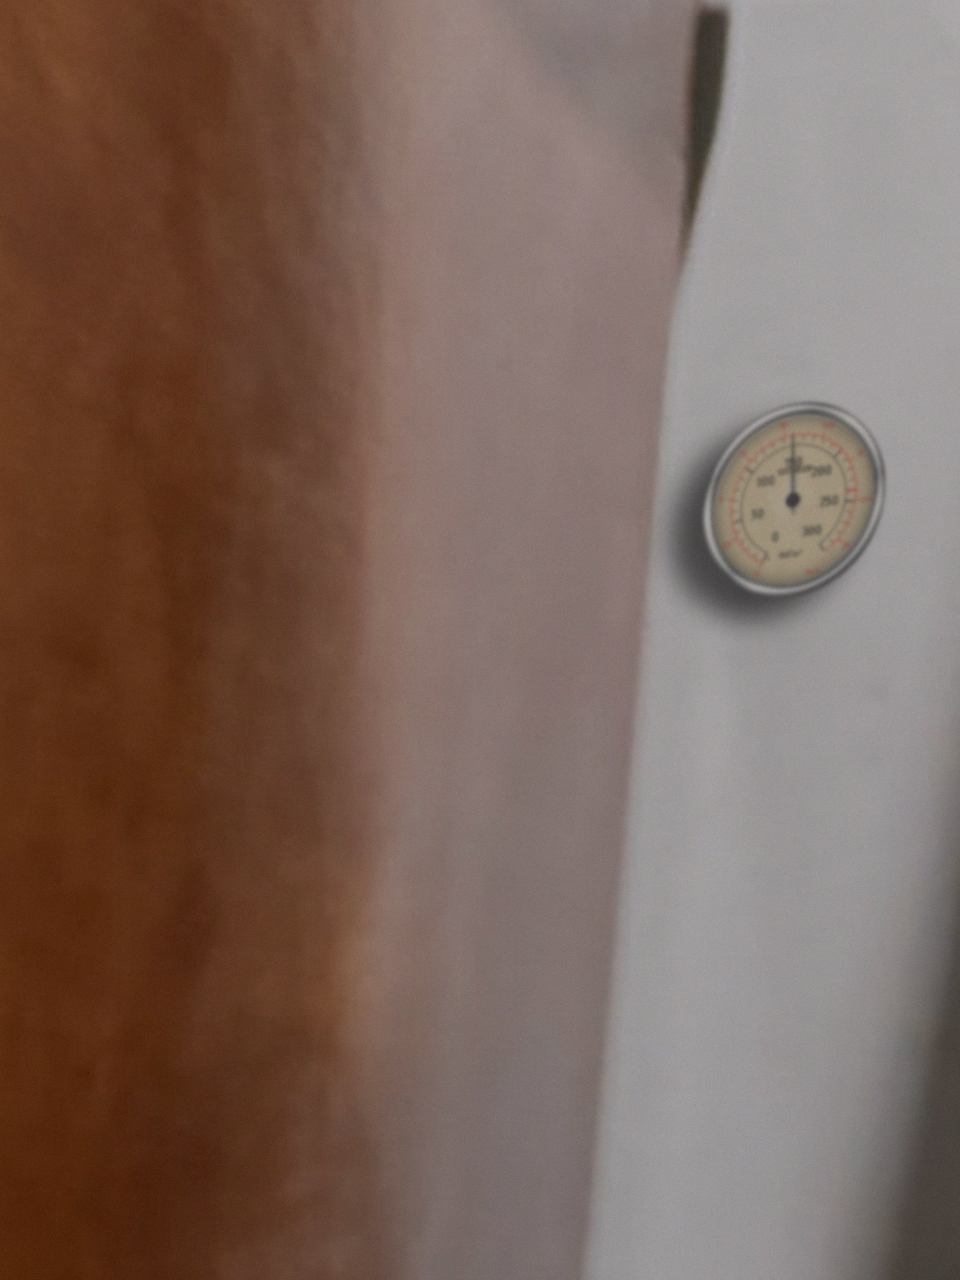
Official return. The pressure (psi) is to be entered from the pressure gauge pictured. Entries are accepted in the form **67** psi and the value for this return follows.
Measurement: **150** psi
